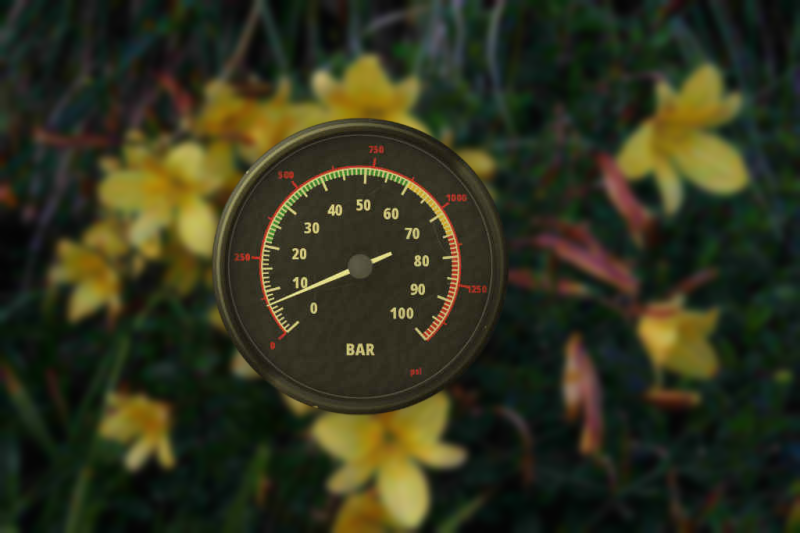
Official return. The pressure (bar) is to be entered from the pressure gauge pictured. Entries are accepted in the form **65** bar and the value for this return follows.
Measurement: **7** bar
